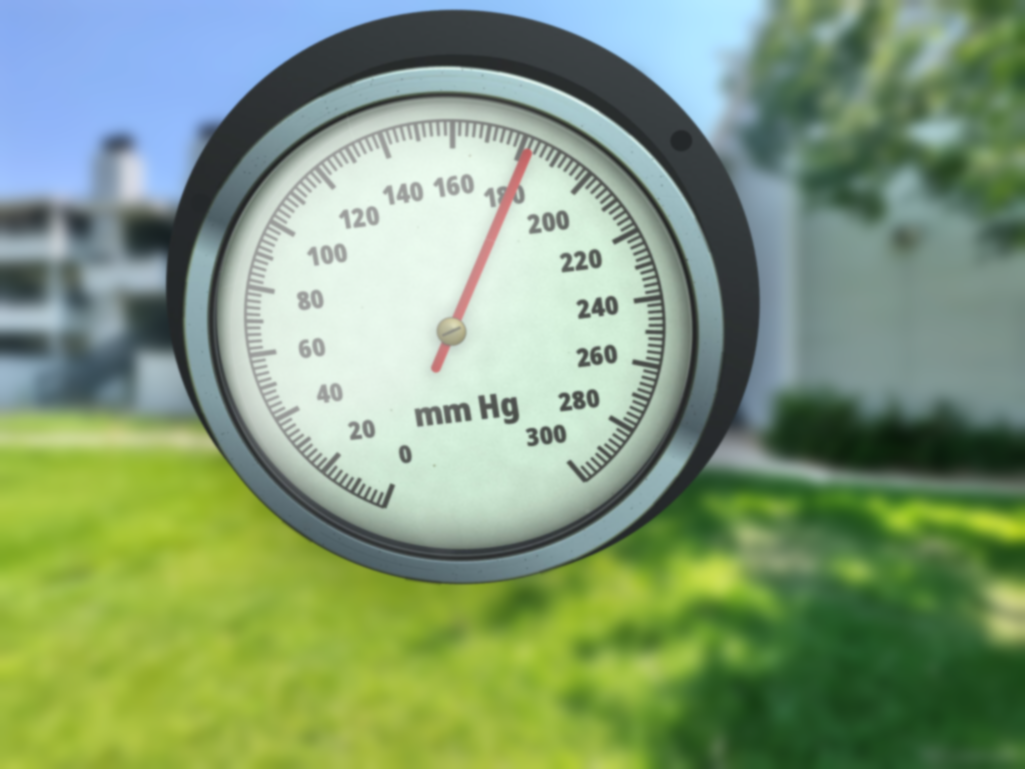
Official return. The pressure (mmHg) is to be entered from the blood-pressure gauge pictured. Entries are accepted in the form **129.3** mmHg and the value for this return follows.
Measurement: **182** mmHg
